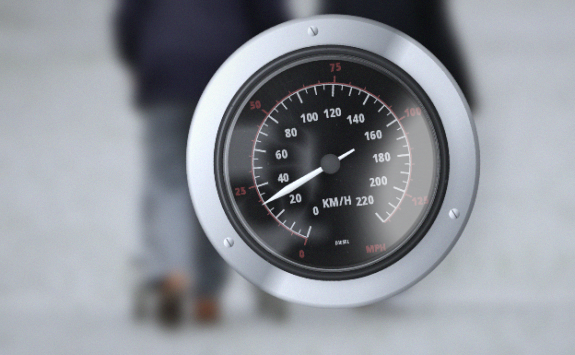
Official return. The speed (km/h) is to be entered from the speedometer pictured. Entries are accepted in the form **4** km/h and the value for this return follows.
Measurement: **30** km/h
